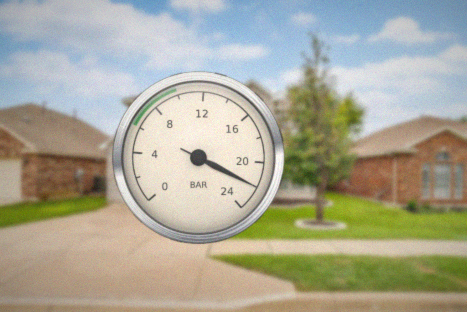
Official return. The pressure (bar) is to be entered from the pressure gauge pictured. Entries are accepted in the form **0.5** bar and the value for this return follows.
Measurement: **22** bar
